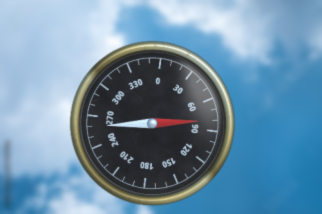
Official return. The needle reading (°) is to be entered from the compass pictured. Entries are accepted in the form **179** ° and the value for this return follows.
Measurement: **80** °
